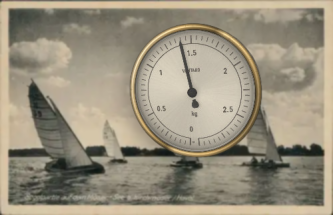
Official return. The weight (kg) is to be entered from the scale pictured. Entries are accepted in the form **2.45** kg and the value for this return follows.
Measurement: **1.4** kg
